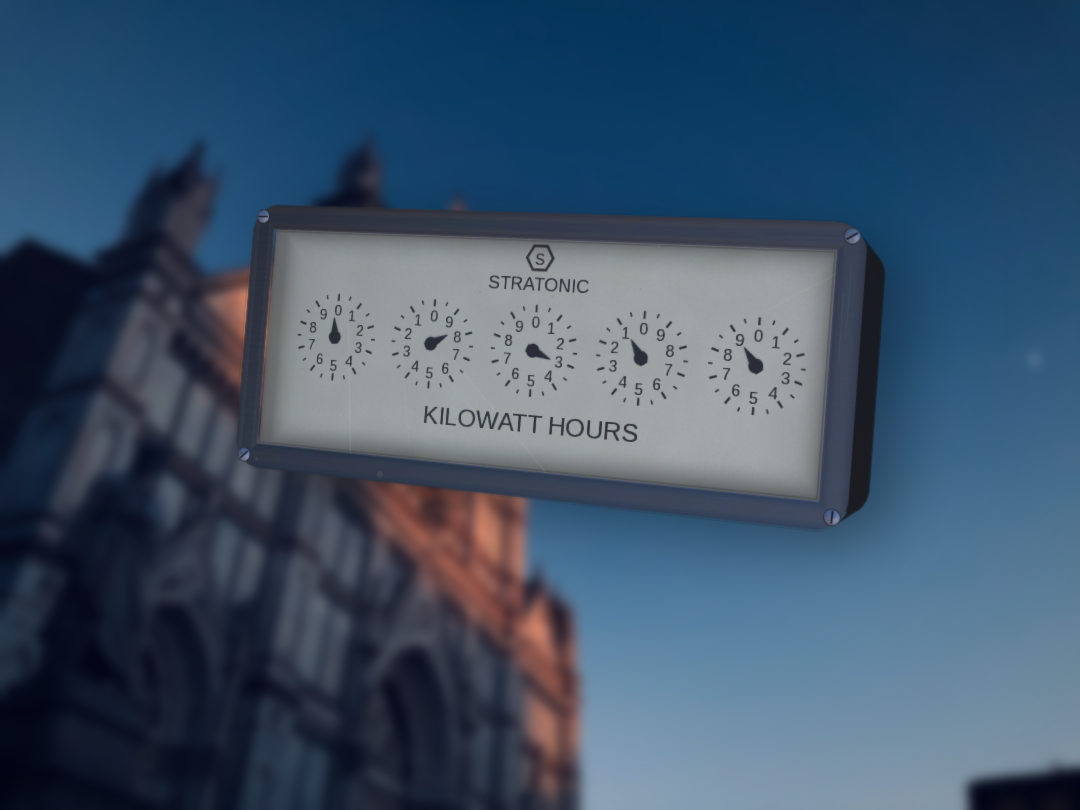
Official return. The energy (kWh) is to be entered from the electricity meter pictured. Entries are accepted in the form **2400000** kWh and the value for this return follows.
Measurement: **98309** kWh
